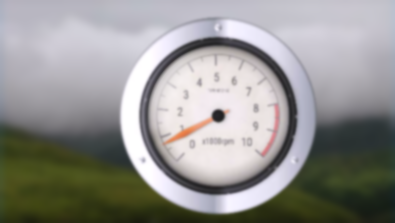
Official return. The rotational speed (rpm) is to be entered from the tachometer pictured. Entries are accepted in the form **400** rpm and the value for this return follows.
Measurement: **750** rpm
